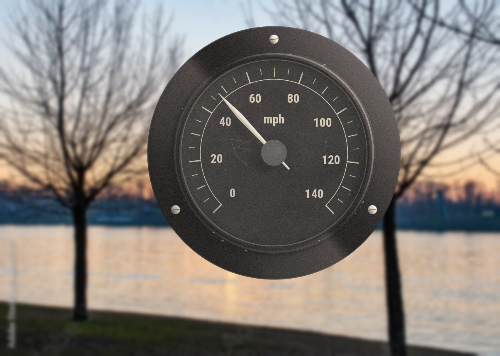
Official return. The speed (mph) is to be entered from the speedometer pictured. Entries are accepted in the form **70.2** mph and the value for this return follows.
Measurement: **47.5** mph
